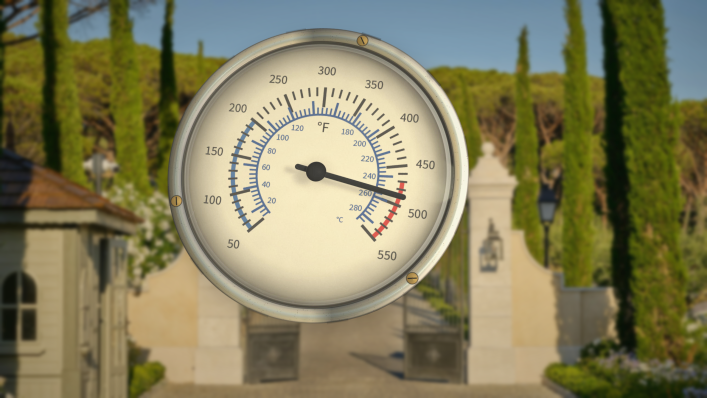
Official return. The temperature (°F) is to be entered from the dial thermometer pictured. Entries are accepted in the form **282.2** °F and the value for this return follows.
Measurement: **490** °F
